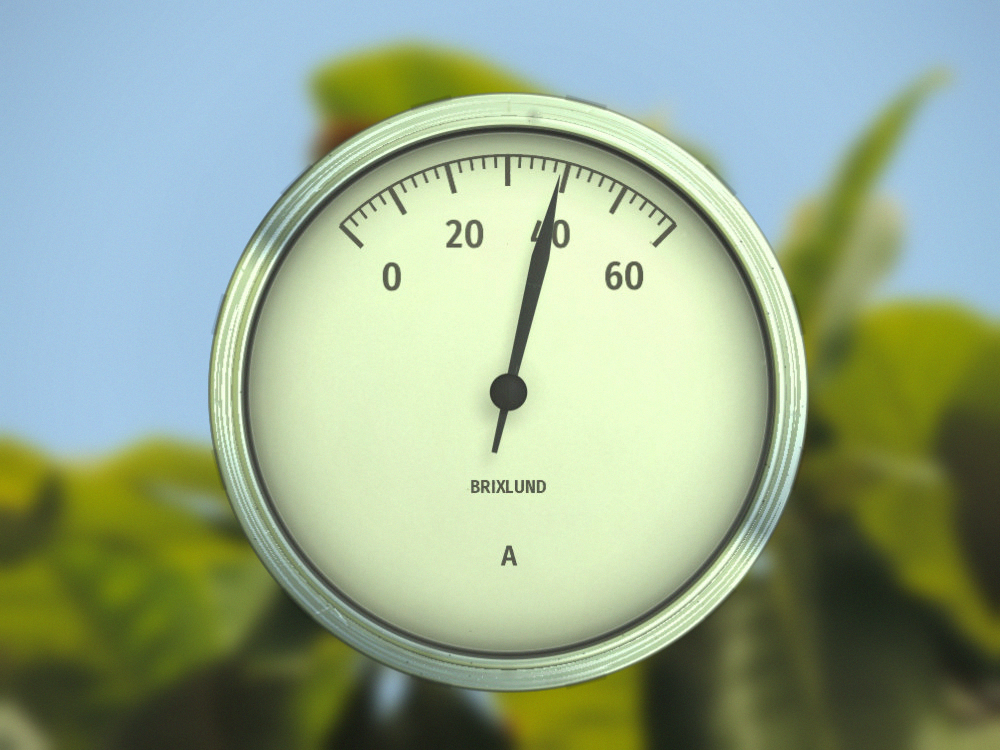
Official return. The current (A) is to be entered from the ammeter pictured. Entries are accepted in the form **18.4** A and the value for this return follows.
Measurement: **39** A
